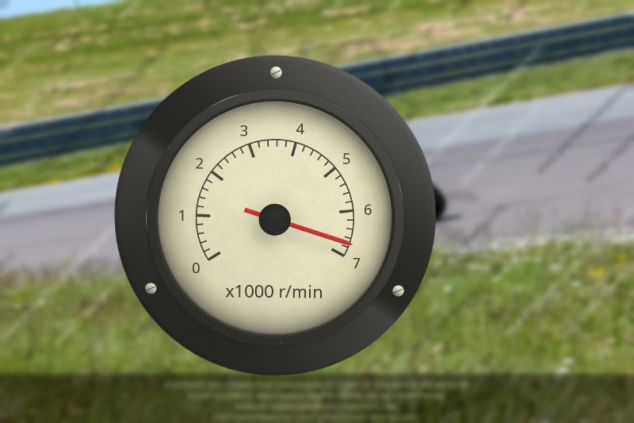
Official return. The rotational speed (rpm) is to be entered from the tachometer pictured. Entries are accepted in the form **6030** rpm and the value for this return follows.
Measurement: **6700** rpm
